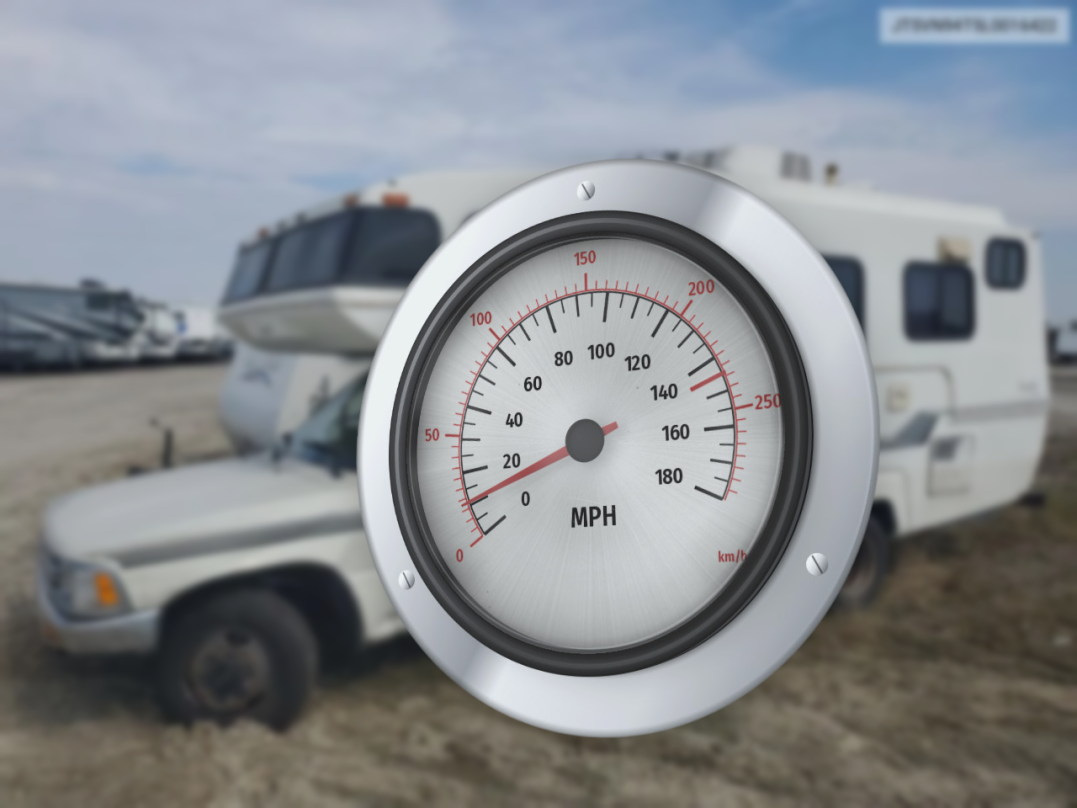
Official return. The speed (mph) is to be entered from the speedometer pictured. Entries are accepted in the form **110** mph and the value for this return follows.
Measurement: **10** mph
